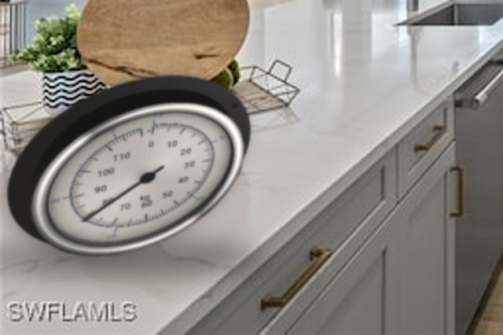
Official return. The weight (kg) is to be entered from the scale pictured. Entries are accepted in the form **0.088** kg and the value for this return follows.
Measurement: **80** kg
